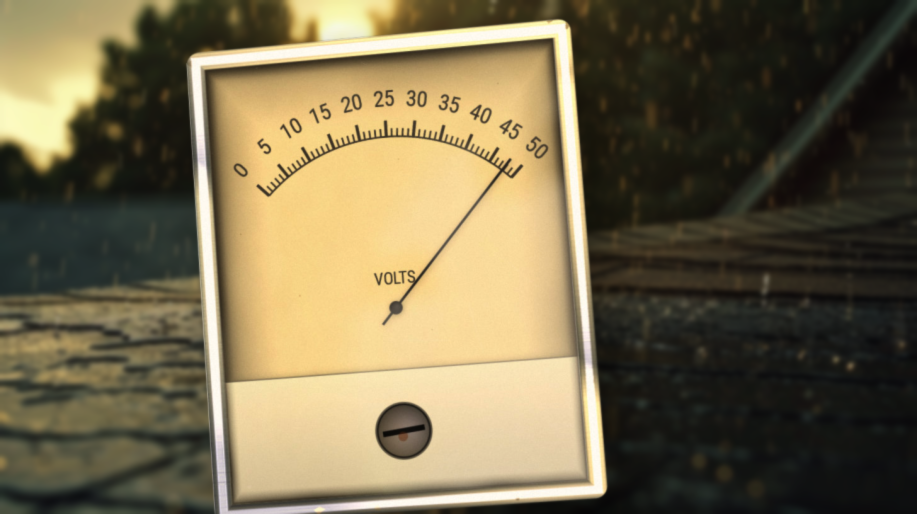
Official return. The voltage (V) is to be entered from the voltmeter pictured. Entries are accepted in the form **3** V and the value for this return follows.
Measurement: **48** V
